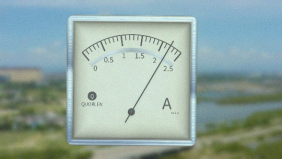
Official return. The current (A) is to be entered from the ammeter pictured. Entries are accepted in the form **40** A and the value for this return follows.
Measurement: **2.2** A
